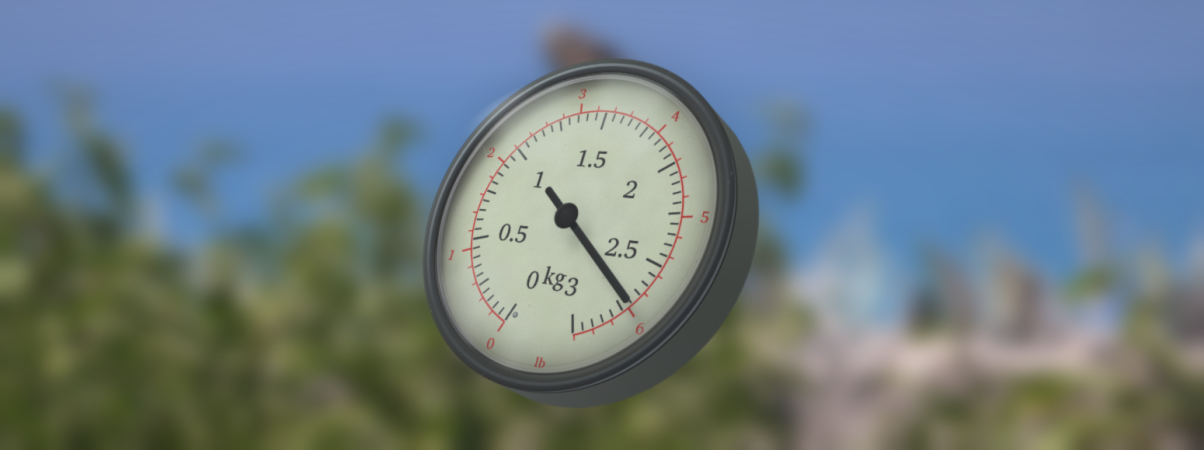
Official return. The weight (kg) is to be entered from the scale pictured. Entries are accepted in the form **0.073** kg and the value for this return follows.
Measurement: **2.7** kg
